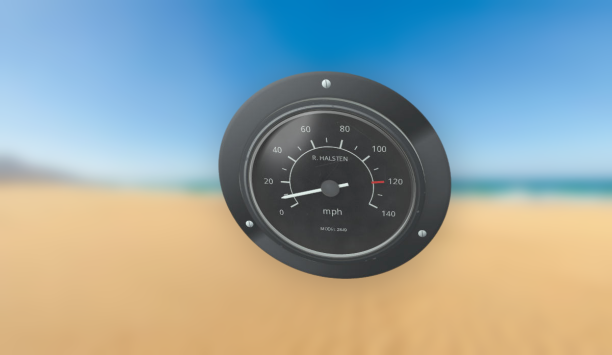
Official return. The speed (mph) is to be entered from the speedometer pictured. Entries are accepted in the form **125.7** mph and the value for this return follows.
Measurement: **10** mph
